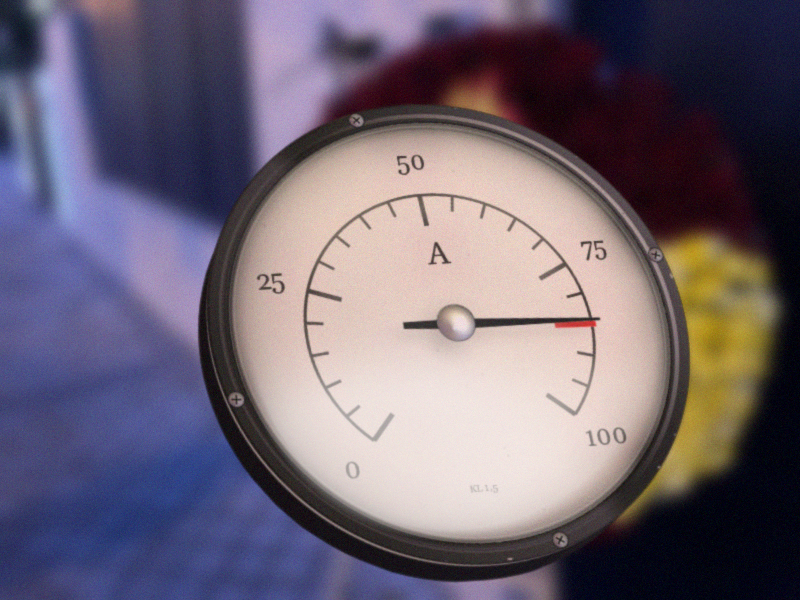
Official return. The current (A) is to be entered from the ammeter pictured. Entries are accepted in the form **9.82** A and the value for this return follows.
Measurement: **85** A
